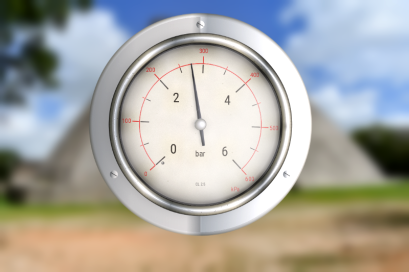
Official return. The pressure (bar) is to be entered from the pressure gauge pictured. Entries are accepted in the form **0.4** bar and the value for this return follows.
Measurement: **2.75** bar
